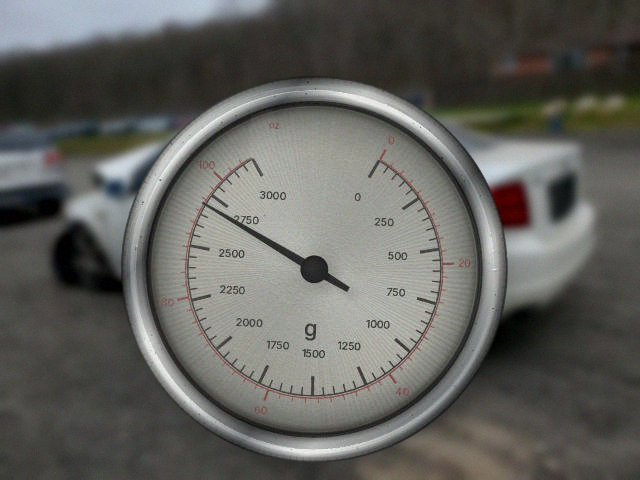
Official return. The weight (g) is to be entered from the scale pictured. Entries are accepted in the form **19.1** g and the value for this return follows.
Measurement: **2700** g
